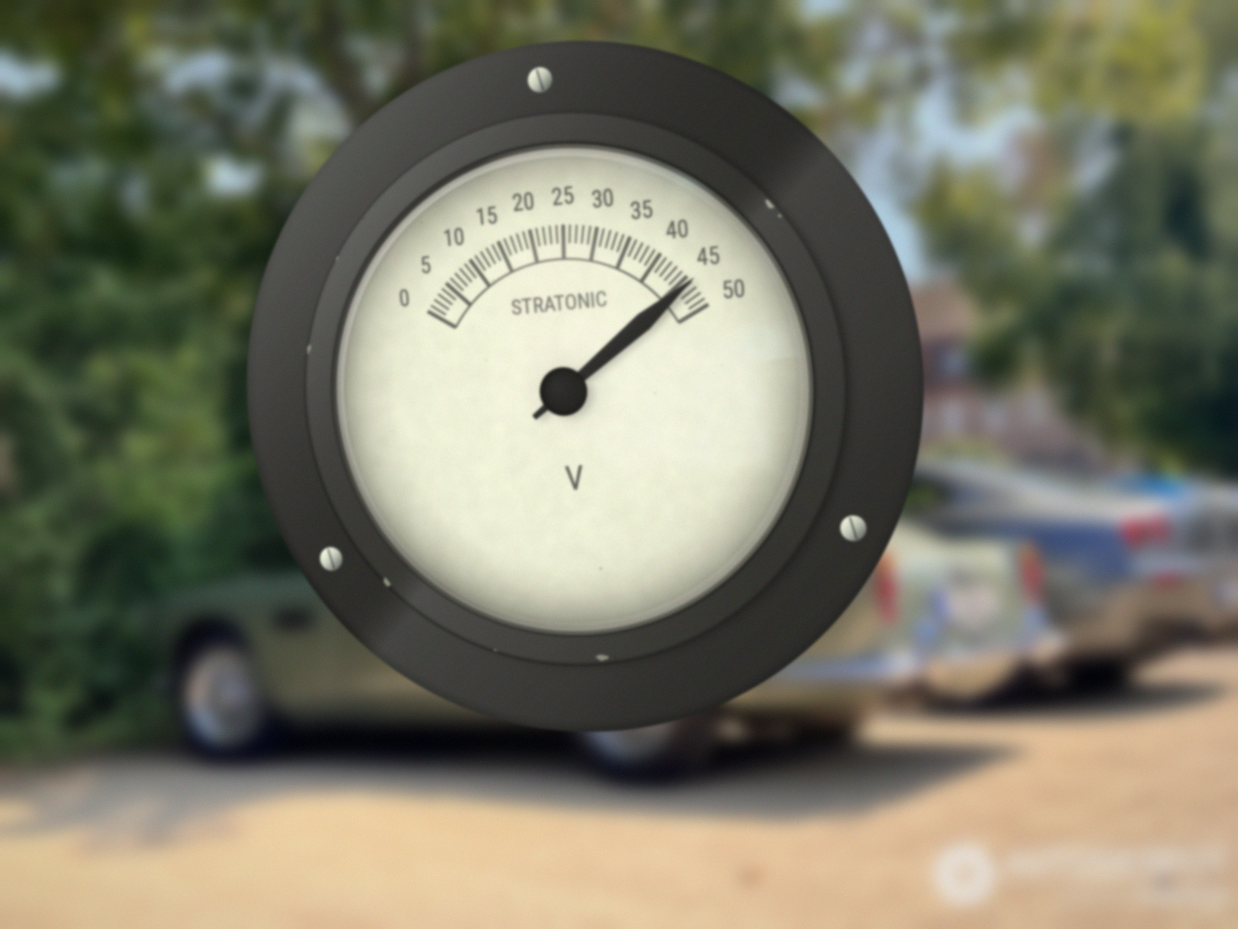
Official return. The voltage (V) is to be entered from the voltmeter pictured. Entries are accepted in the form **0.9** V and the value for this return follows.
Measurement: **46** V
